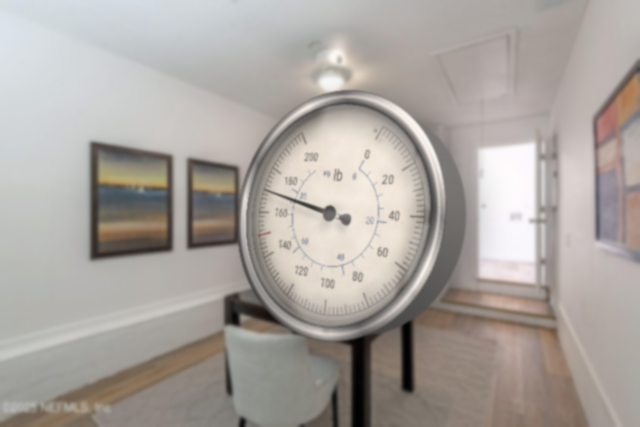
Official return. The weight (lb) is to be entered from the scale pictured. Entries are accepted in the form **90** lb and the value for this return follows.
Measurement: **170** lb
